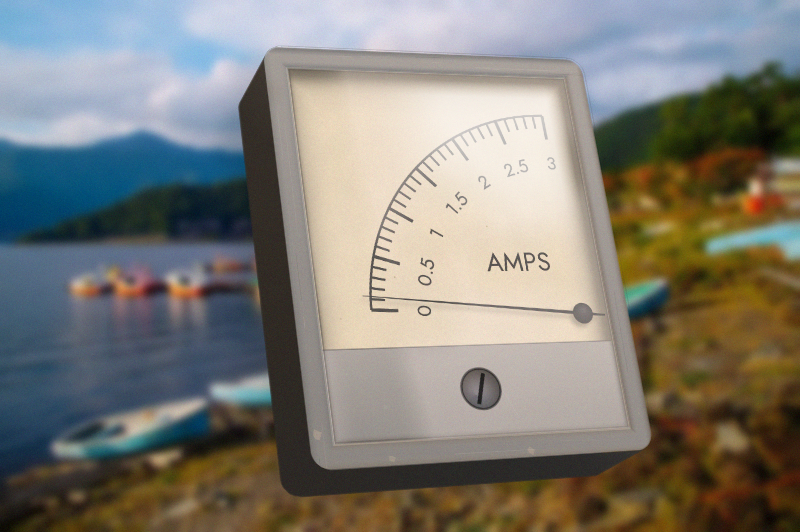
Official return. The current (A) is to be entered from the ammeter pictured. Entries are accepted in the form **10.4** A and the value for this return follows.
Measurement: **0.1** A
